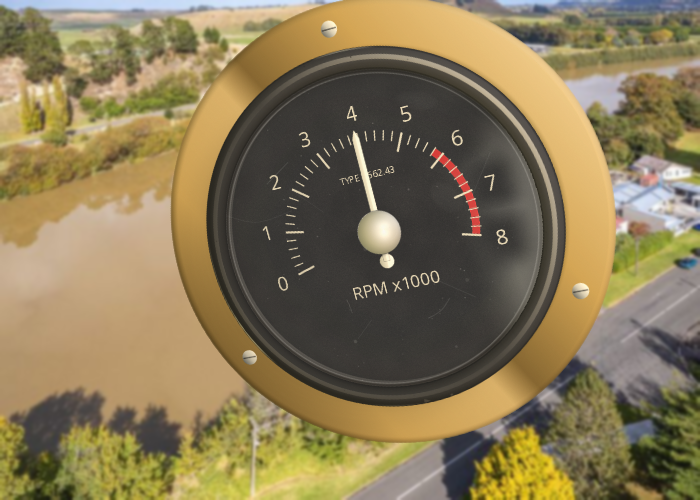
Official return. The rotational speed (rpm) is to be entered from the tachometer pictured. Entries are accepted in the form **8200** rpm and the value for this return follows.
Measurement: **4000** rpm
